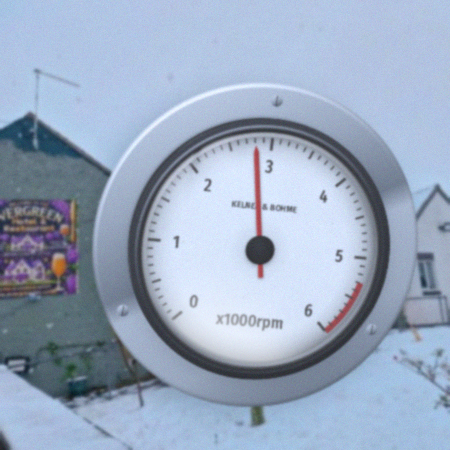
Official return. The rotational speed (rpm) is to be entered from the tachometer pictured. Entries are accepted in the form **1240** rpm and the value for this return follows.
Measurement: **2800** rpm
